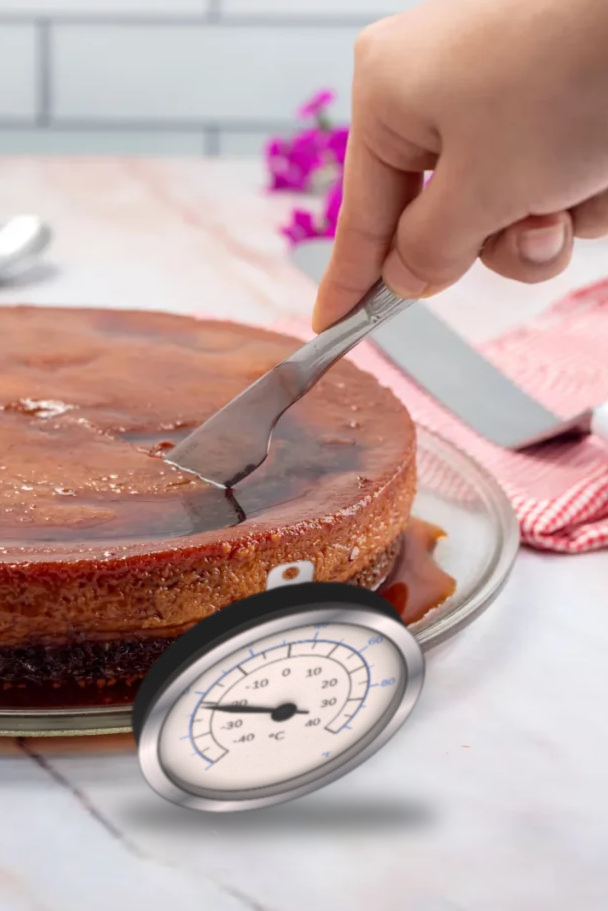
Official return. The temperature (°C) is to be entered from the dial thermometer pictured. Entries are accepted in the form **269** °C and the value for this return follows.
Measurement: **-20** °C
